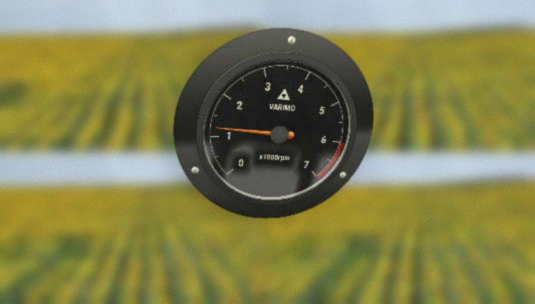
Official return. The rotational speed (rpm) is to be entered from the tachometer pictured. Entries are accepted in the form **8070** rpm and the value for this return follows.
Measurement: **1250** rpm
